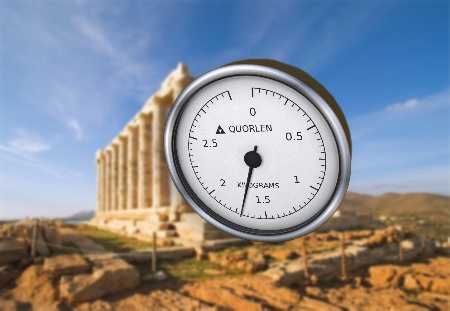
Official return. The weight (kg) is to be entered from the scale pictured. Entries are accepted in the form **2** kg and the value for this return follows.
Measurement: **1.7** kg
